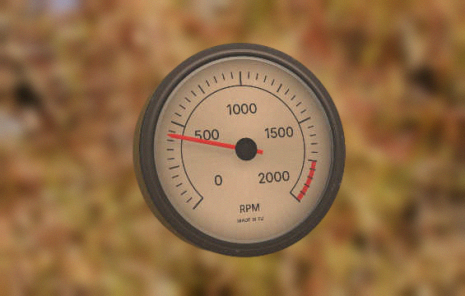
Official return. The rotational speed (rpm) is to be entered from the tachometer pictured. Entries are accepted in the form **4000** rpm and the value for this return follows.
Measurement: **425** rpm
